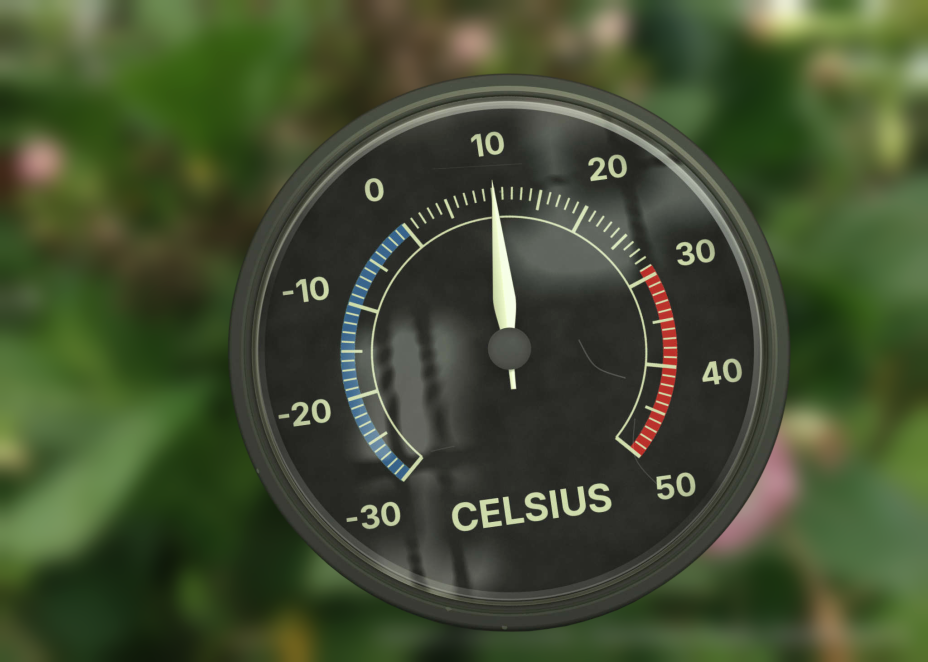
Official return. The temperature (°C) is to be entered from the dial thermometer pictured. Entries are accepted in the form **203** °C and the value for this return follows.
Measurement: **10** °C
